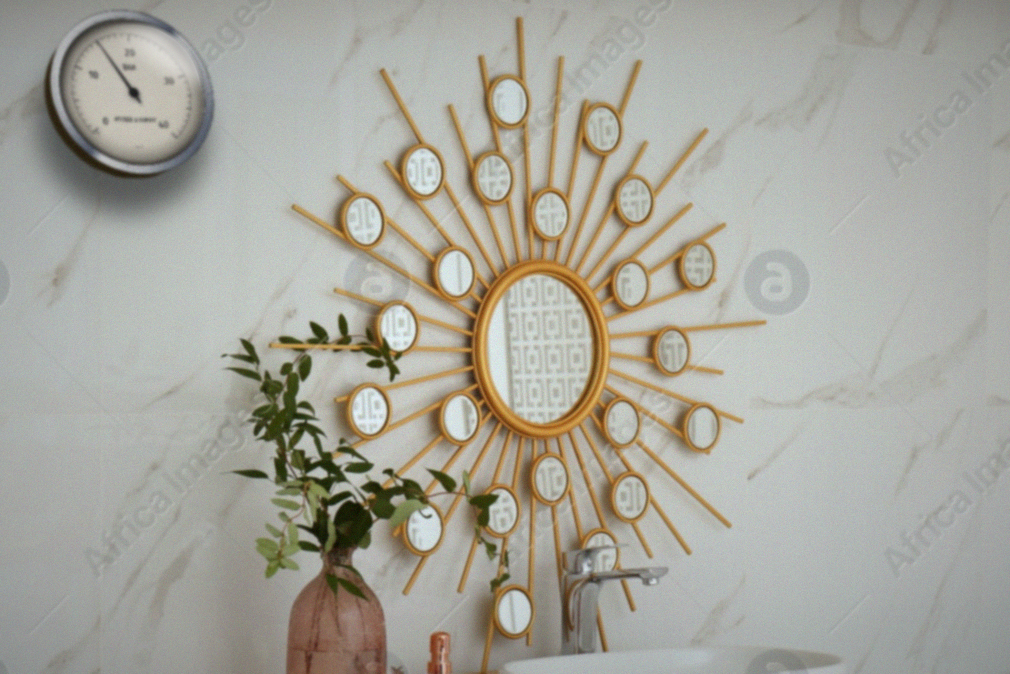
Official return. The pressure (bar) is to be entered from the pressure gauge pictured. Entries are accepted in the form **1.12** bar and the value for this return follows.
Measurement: **15** bar
